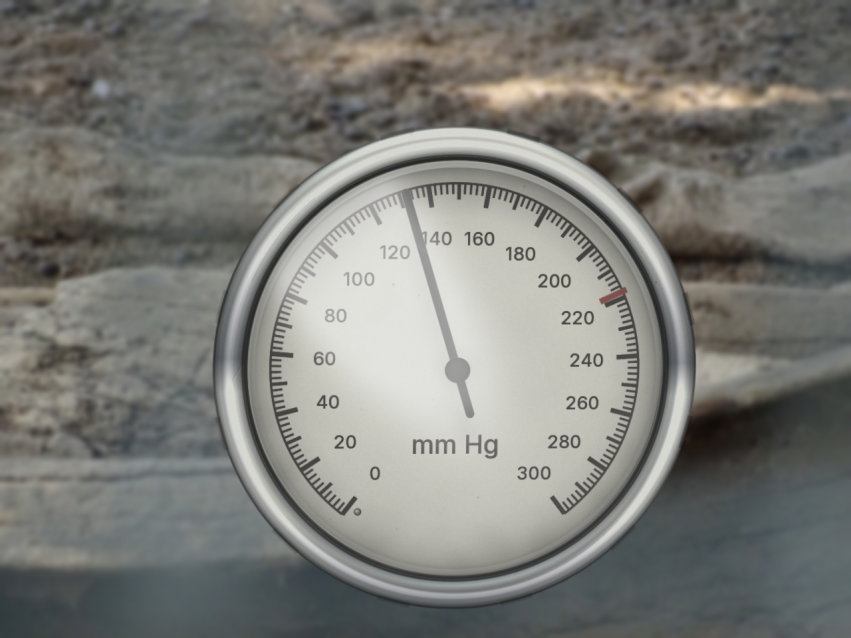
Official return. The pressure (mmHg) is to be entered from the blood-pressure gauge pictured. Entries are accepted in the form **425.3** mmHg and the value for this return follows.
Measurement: **132** mmHg
